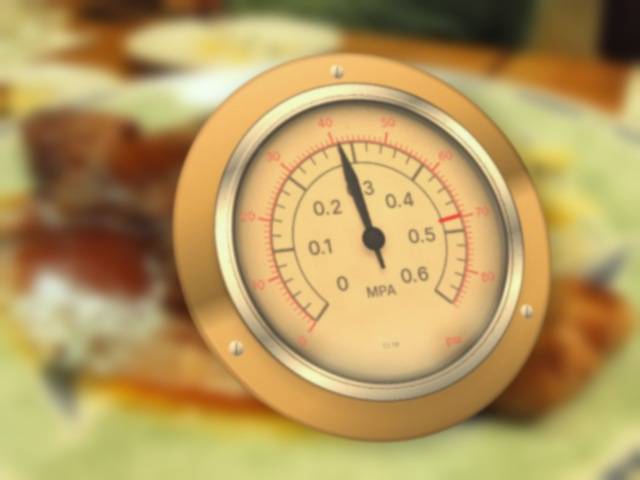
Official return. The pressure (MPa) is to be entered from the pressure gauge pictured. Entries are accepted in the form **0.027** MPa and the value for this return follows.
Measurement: **0.28** MPa
